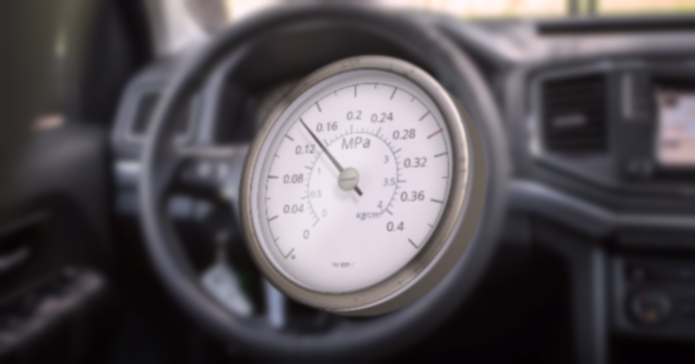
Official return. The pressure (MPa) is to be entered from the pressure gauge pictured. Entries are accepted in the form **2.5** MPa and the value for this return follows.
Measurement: **0.14** MPa
